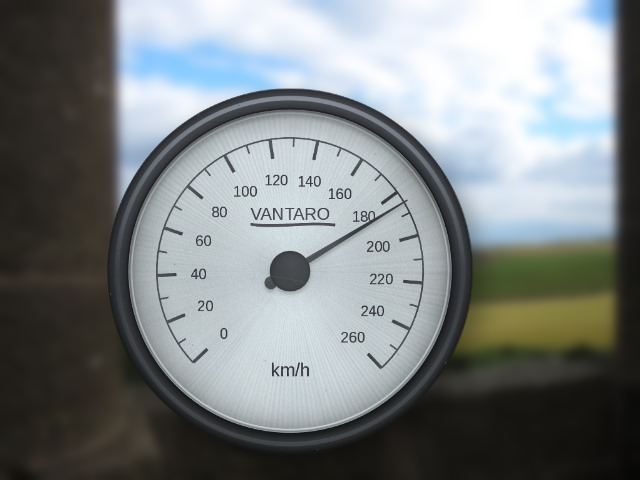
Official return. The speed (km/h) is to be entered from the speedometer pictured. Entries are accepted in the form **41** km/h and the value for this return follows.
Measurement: **185** km/h
